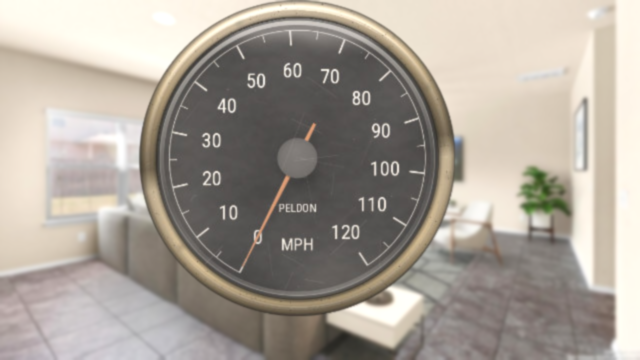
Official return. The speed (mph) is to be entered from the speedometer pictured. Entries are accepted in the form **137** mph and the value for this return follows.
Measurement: **0** mph
